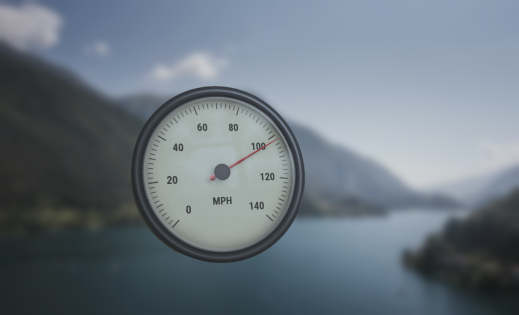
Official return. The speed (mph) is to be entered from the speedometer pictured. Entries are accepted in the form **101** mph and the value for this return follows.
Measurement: **102** mph
